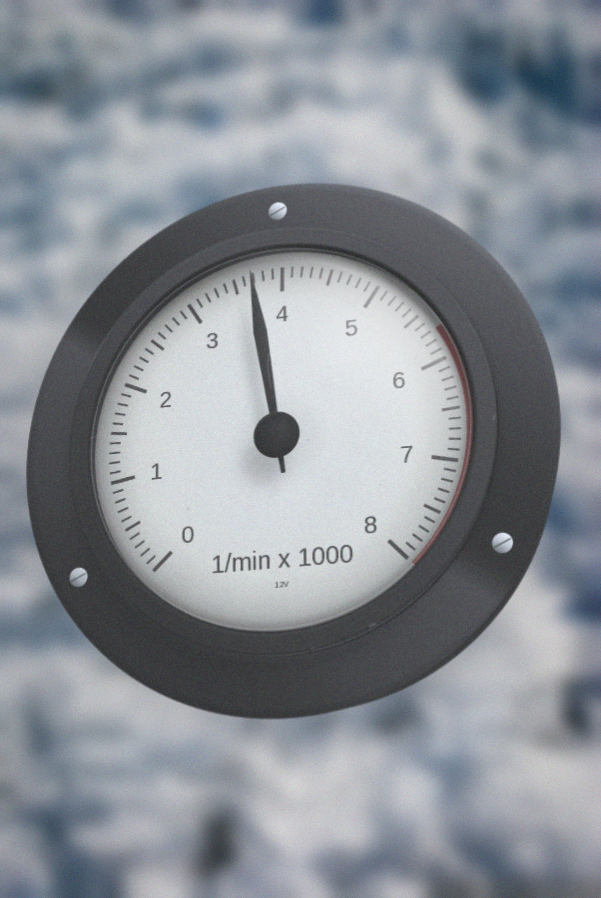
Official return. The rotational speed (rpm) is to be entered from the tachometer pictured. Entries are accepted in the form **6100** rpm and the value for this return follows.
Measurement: **3700** rpm
